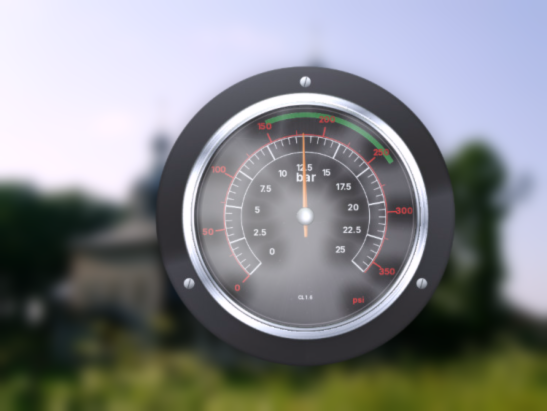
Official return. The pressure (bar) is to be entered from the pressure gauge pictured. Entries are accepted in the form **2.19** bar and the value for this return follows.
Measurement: **12.5** bar
